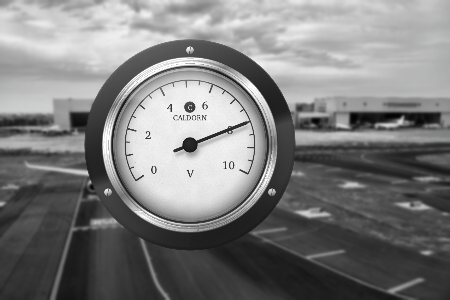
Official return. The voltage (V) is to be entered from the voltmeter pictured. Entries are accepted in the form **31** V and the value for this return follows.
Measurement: **8** V
